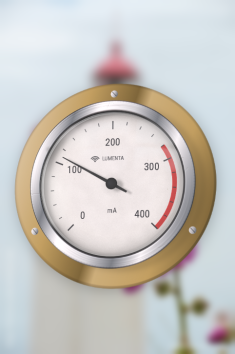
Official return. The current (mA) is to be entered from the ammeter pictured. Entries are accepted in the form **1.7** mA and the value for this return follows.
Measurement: **110** mA
